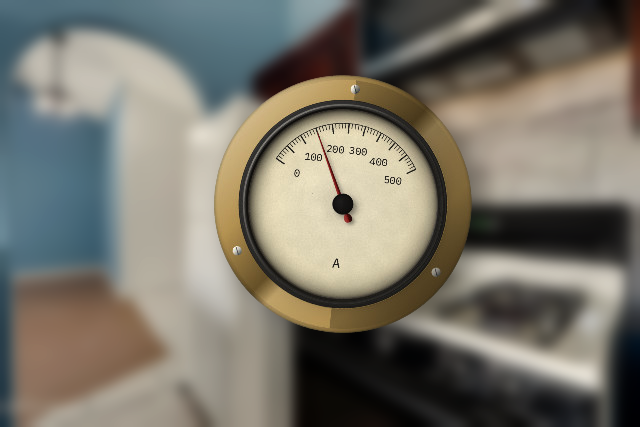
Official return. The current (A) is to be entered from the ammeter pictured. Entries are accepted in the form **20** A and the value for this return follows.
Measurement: **150** A
